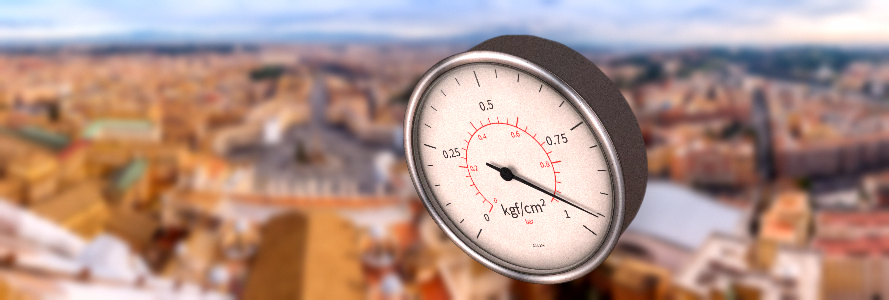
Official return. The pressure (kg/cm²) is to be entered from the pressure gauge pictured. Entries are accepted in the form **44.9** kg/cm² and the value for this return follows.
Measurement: **0.95** kg/cm²
